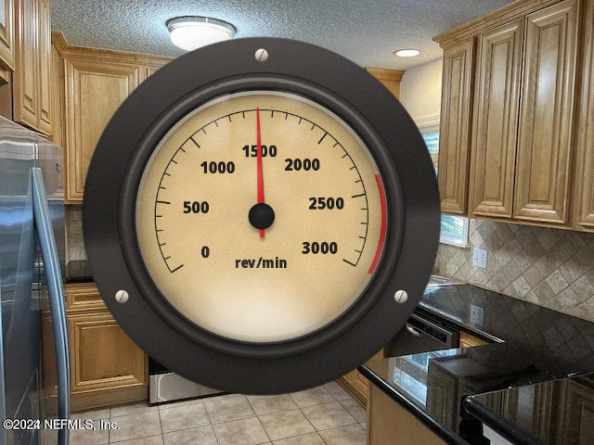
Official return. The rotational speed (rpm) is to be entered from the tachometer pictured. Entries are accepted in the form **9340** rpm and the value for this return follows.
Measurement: **1500** rpm
